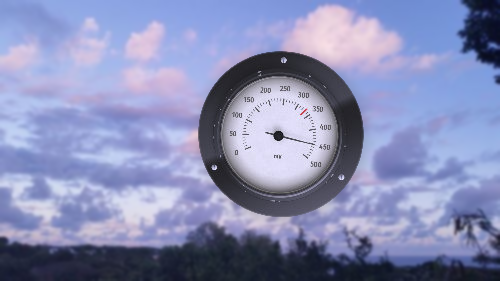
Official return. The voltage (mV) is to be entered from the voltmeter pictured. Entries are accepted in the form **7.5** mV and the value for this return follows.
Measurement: **450** mV
